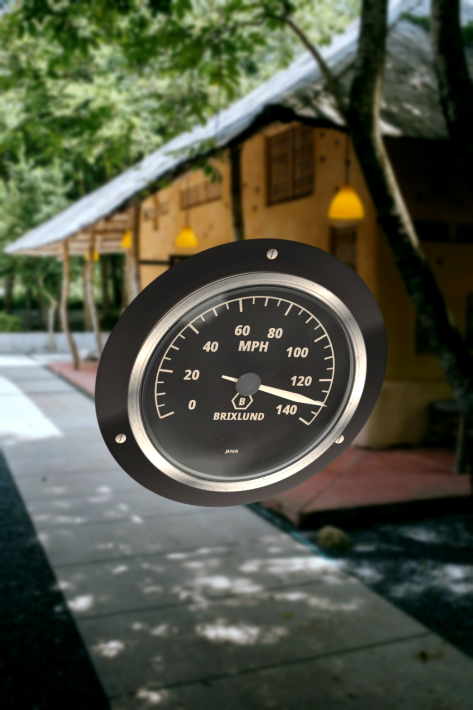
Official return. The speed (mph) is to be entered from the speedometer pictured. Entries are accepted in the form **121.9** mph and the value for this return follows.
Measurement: **130** mph
